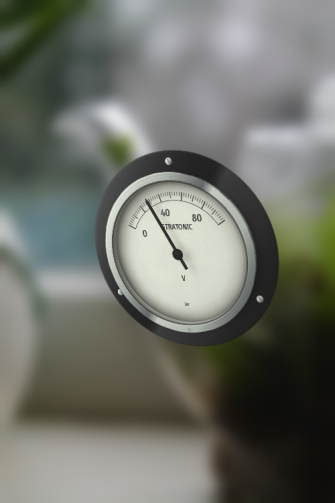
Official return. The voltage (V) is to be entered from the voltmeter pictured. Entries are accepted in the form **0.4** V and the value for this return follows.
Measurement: **30** V
